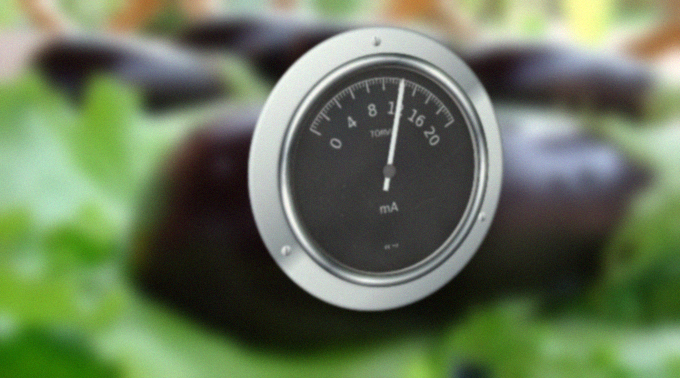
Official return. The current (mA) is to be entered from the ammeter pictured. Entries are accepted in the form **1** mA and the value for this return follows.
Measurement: **12** mA
